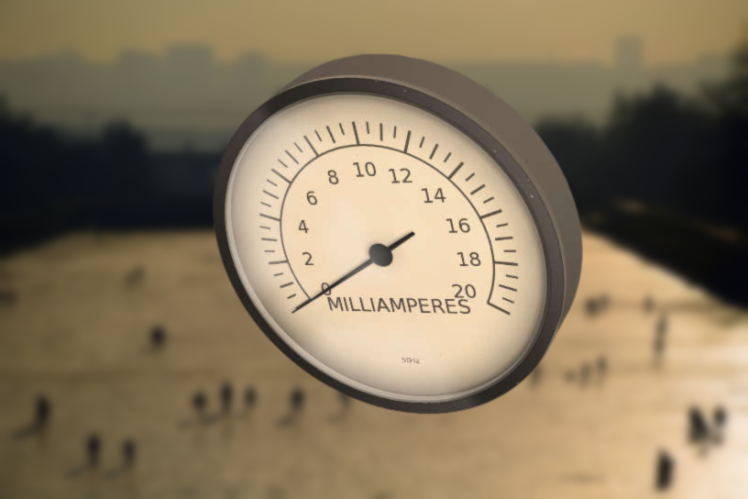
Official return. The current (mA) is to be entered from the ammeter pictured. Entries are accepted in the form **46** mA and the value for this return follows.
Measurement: **0** mA
